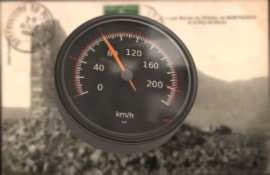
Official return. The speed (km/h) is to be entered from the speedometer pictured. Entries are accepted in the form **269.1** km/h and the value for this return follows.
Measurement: **80** km/h
